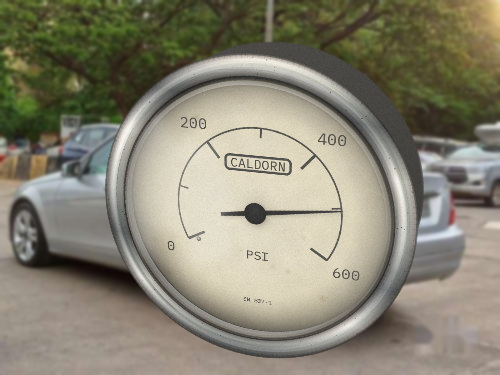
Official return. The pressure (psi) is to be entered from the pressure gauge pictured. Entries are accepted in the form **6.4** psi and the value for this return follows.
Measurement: **500** psi
